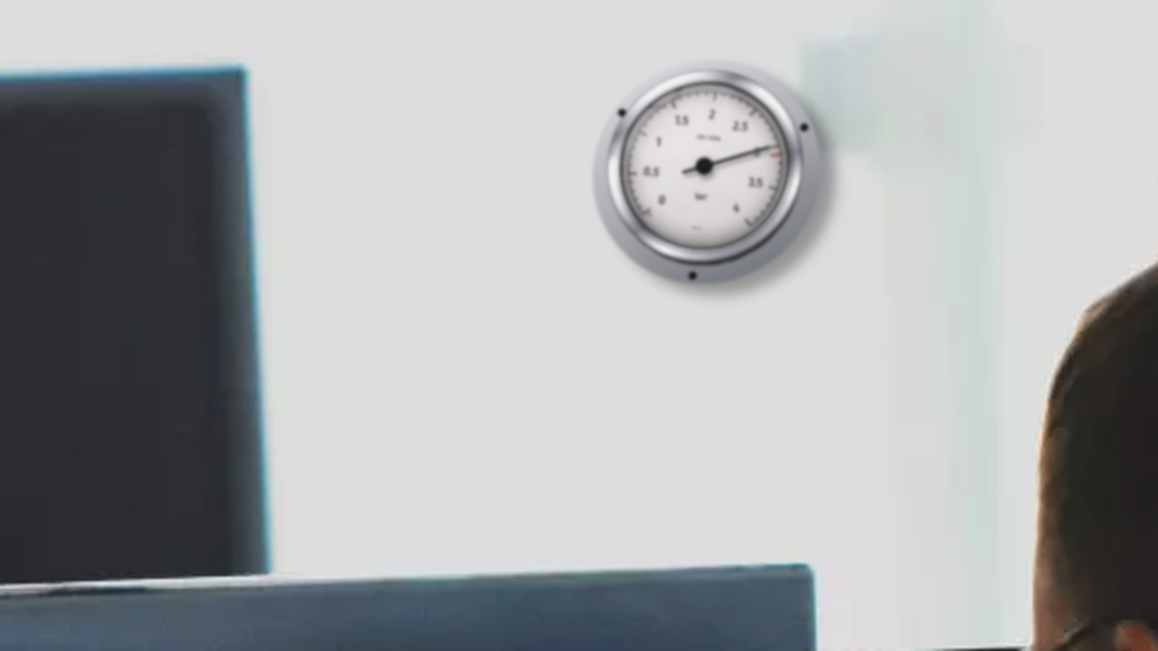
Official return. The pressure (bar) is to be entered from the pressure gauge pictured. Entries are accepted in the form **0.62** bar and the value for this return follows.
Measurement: **3** bar
